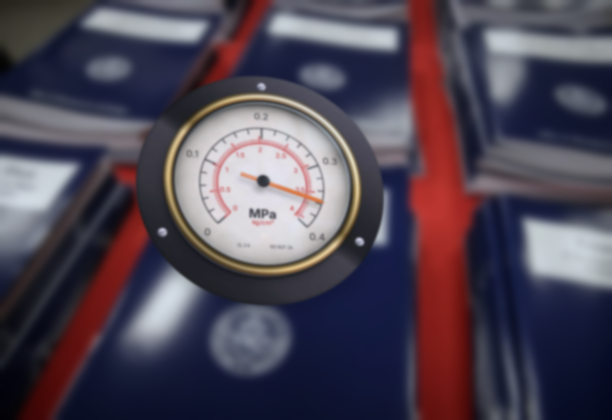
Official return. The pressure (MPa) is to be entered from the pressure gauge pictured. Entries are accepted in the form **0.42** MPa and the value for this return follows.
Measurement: **0.36** MPa
